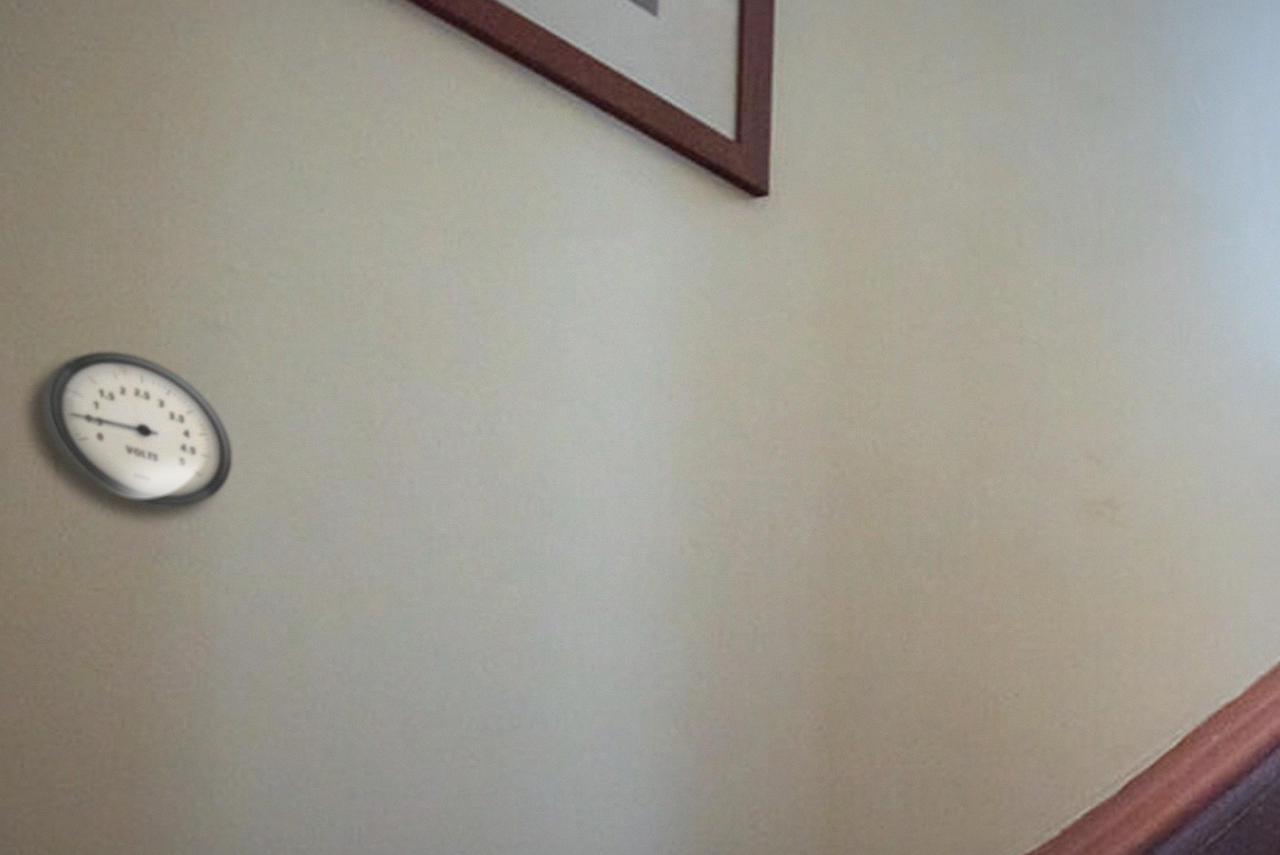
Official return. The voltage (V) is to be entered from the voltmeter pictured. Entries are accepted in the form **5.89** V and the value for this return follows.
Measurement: **0.5** V
